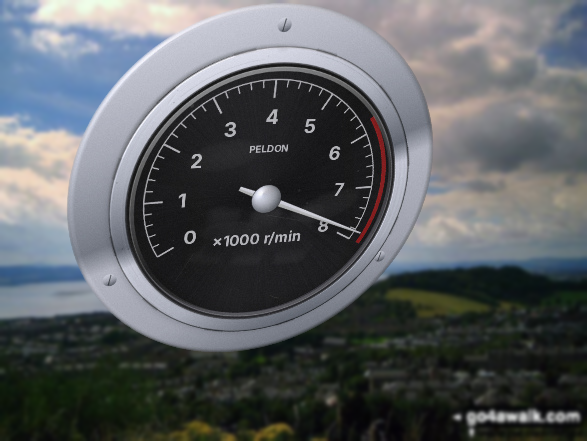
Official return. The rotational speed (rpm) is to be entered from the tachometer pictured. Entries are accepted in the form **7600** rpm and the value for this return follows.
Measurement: **7800** rpm
